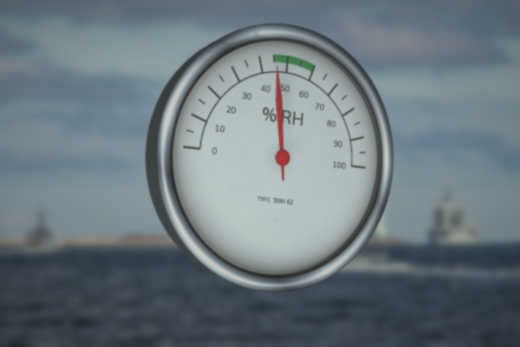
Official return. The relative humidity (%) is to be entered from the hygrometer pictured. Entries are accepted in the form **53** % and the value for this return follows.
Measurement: **45** %
